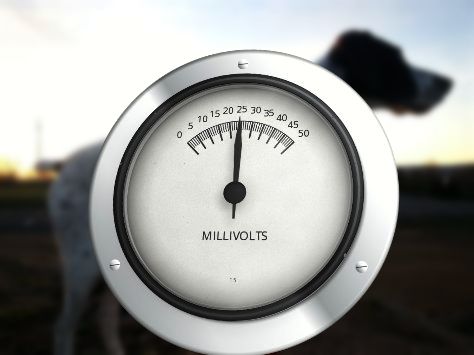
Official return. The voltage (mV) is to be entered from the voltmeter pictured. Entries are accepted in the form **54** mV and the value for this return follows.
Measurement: **25** mV
